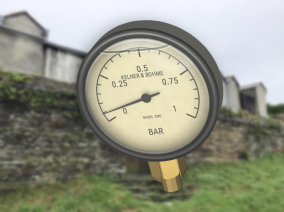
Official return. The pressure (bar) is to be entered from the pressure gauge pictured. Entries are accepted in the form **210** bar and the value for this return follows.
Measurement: **0.05** bar
